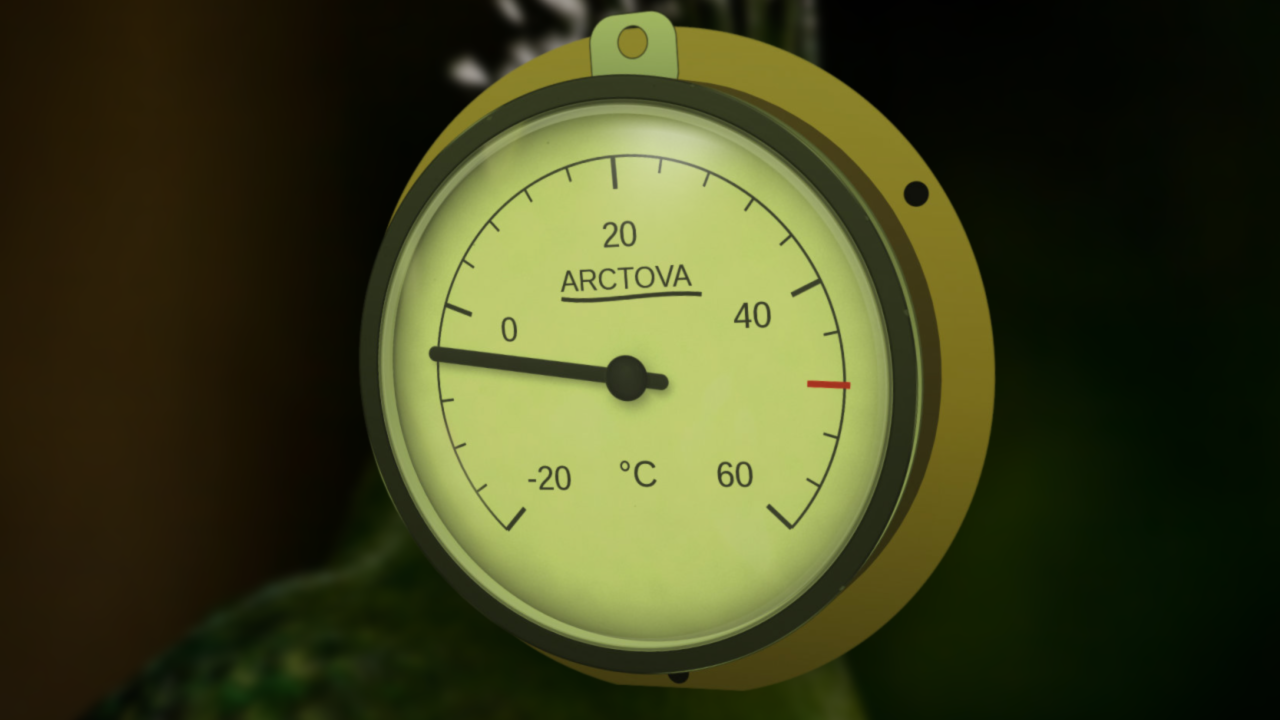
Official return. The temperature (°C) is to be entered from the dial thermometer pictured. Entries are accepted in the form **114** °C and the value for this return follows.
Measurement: **-4** °C
